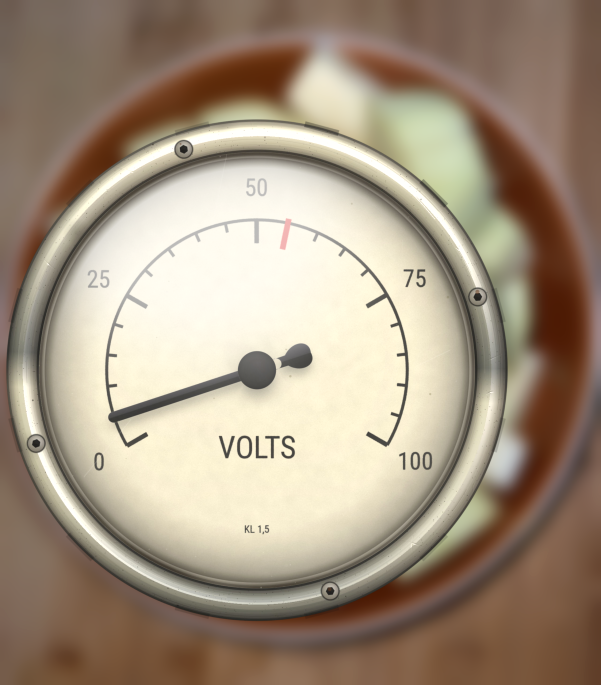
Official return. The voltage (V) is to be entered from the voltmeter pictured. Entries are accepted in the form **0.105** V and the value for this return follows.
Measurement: **5** V
